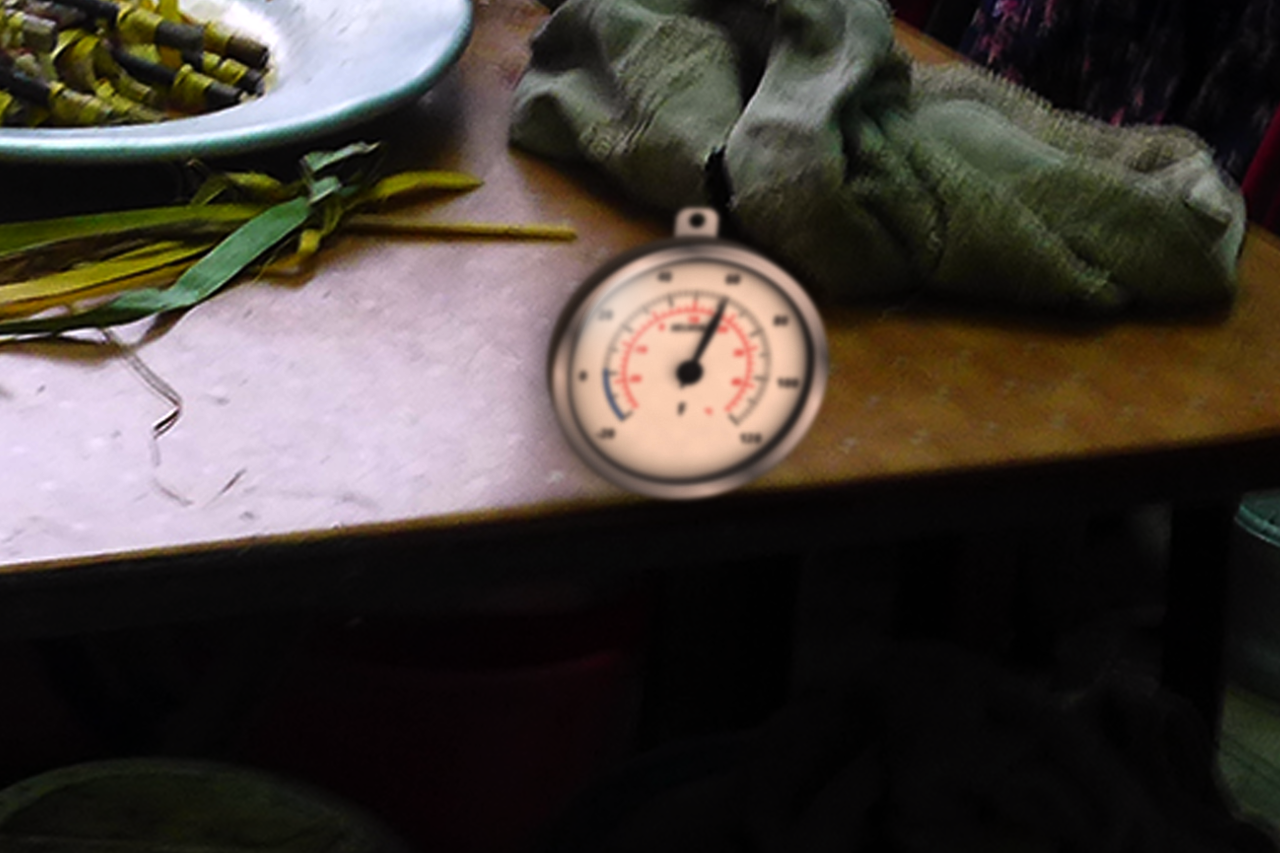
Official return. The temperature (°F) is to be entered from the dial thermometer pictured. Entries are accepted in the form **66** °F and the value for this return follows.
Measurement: **60** °F
